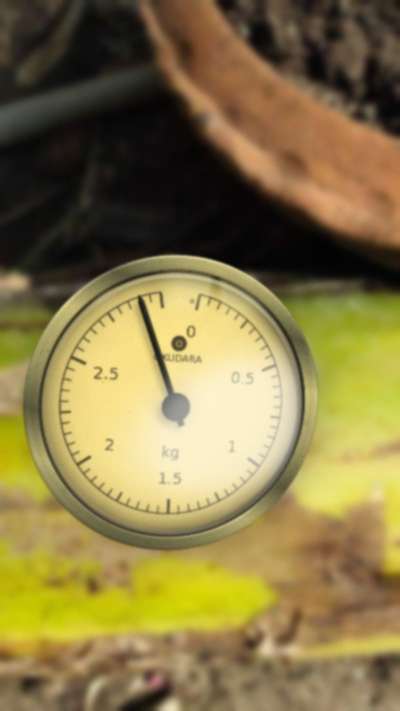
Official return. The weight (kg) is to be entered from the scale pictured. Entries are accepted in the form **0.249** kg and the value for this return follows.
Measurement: **2.9** kg
